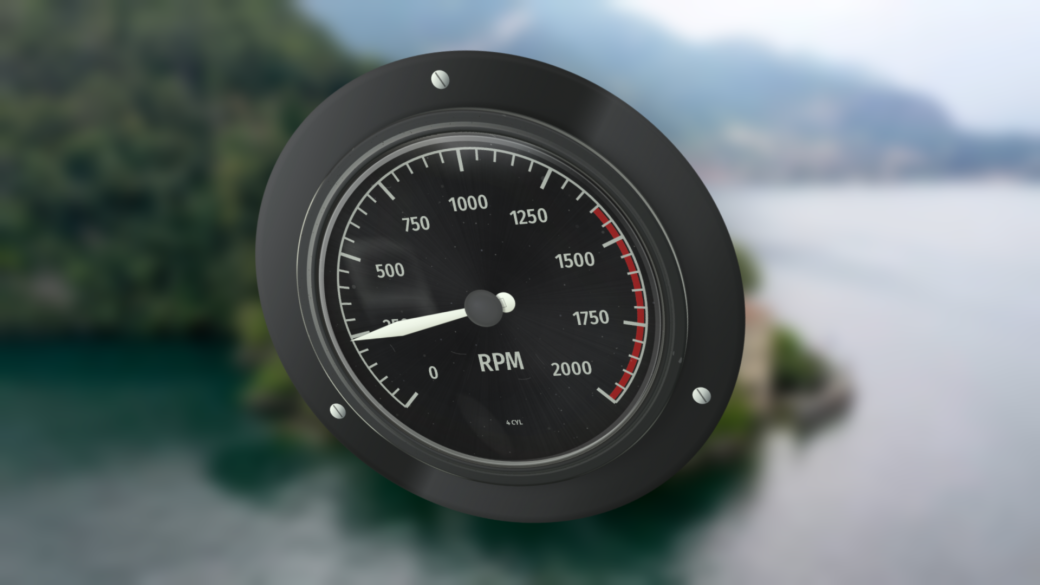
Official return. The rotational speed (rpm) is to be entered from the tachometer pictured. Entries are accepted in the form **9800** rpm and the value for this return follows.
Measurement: **250** rpm
